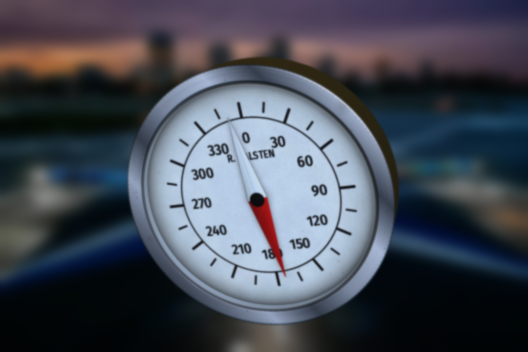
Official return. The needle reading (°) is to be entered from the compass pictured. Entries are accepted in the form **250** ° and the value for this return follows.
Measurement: **172.5** °
